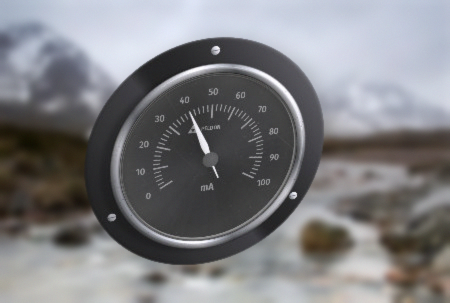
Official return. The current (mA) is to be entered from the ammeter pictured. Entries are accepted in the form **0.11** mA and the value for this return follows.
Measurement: **40** mA
